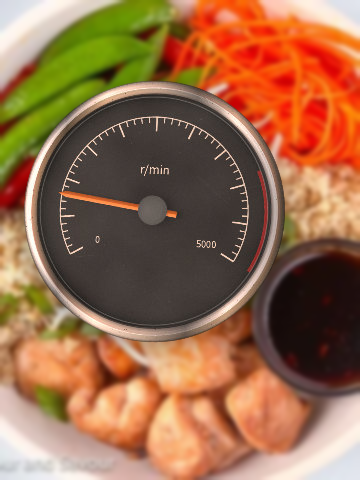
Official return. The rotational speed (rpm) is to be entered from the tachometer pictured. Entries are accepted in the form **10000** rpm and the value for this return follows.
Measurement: **800** rpm
